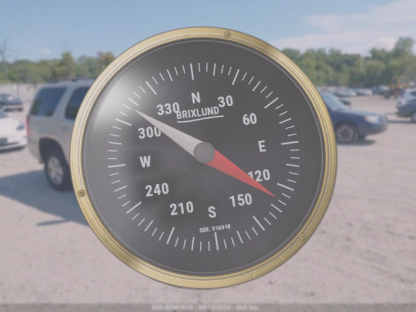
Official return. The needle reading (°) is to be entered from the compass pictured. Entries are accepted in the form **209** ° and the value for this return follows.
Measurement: **130** °
